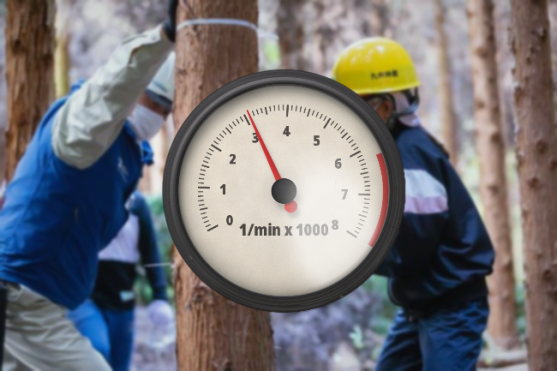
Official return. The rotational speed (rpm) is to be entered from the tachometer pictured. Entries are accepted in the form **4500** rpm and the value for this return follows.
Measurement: **3100** rpm
